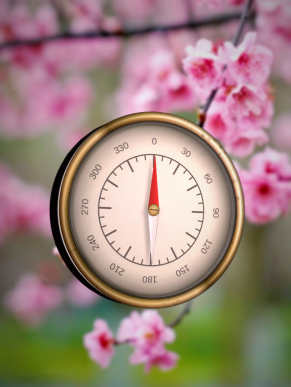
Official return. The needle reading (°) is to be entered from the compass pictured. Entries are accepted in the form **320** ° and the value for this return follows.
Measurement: **0** °
